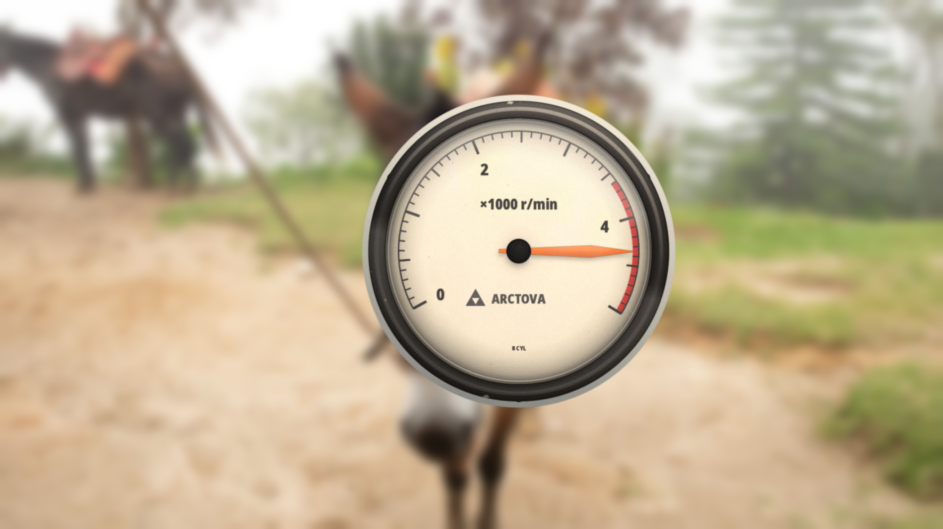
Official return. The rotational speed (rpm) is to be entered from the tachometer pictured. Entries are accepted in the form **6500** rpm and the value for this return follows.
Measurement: **4350** rpm
